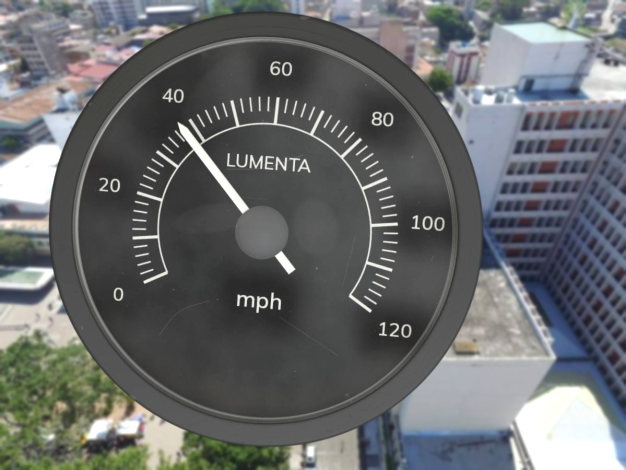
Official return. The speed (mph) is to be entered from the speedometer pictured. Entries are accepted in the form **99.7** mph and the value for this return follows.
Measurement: **38** mph
